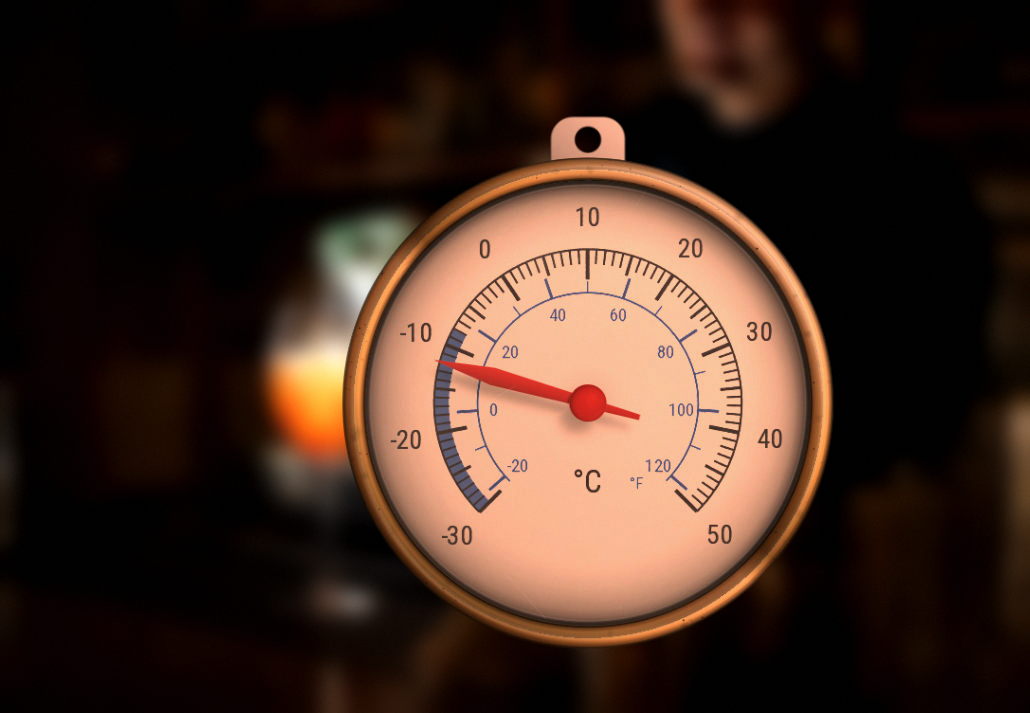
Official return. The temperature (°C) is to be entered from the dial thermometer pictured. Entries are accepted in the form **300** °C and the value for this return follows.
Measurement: **-12** °C
